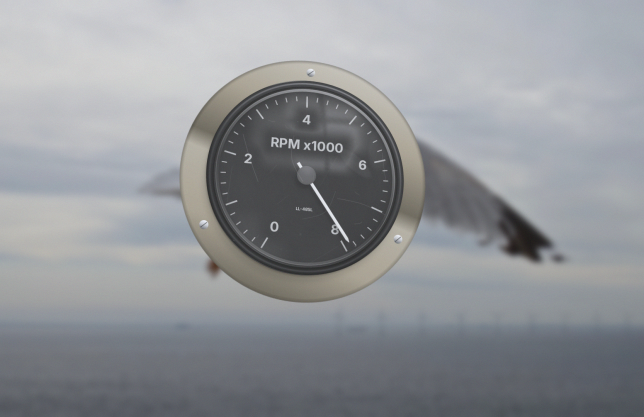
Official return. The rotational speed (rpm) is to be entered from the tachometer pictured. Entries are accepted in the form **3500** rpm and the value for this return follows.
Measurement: **7900** rpm
